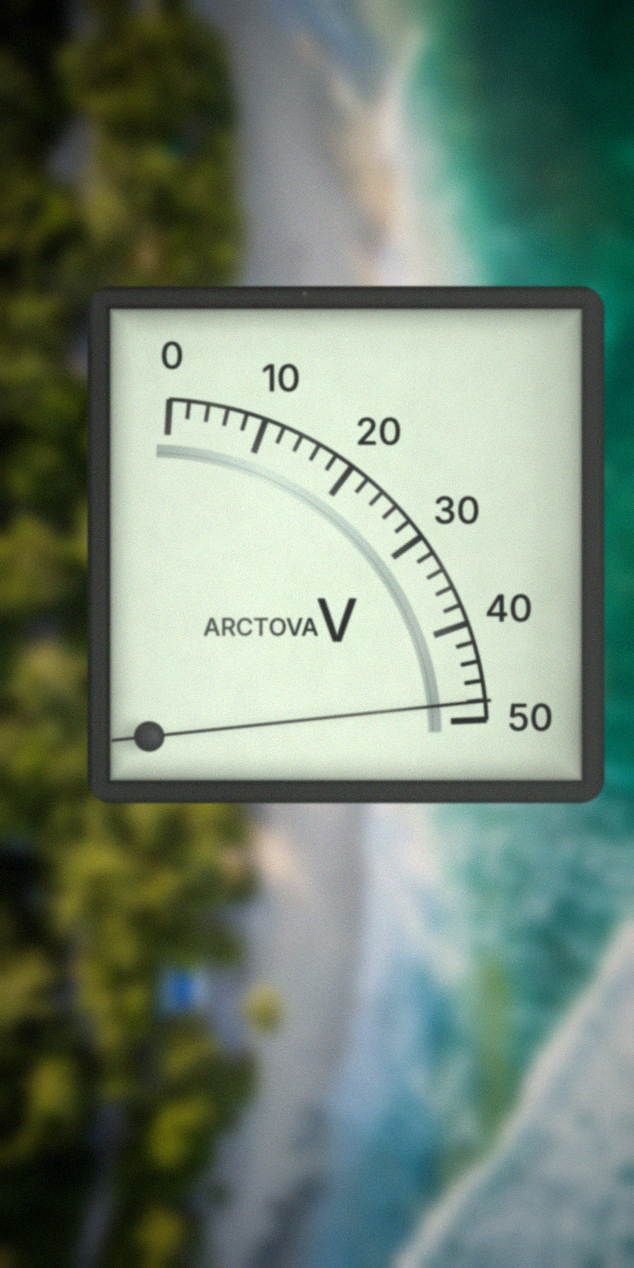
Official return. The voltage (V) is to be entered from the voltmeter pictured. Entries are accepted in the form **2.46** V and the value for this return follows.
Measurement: **48** V
